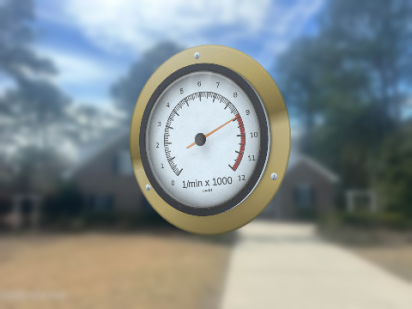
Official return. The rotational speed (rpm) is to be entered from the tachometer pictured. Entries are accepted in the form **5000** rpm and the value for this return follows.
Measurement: **9000** rpm
